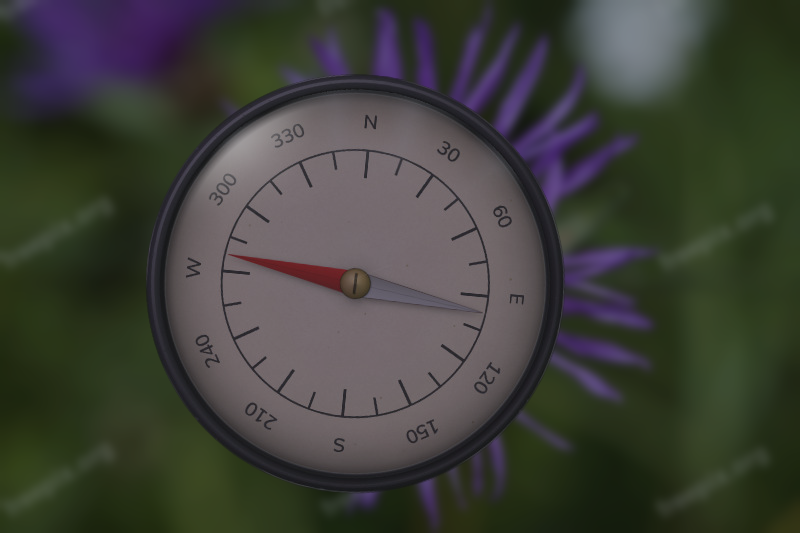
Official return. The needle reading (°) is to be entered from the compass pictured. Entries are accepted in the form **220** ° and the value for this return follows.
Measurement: **277.5** °
